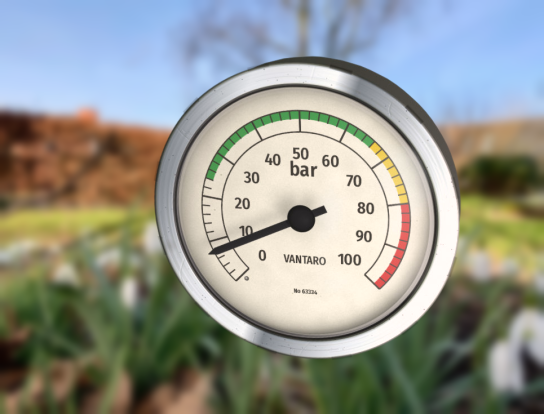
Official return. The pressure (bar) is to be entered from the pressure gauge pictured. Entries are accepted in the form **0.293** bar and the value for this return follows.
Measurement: **8** bar
